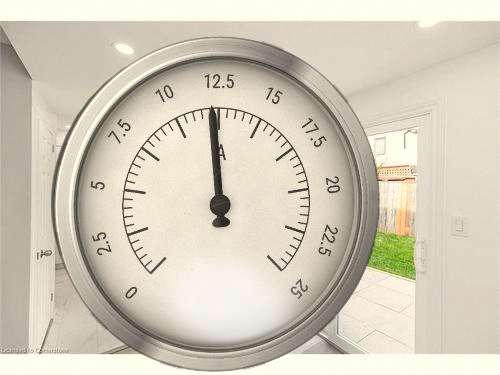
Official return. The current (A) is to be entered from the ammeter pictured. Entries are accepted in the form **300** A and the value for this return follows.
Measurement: **12** A
